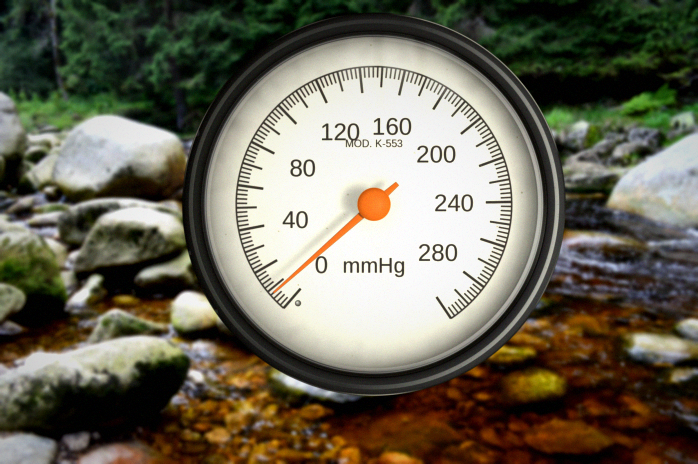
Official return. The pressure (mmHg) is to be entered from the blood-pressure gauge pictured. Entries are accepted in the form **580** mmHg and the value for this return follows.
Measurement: **8** mmHg
